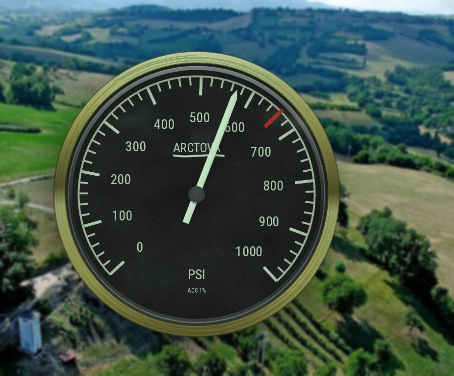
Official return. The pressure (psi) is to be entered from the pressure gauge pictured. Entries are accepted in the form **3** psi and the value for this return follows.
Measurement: **570** psi
